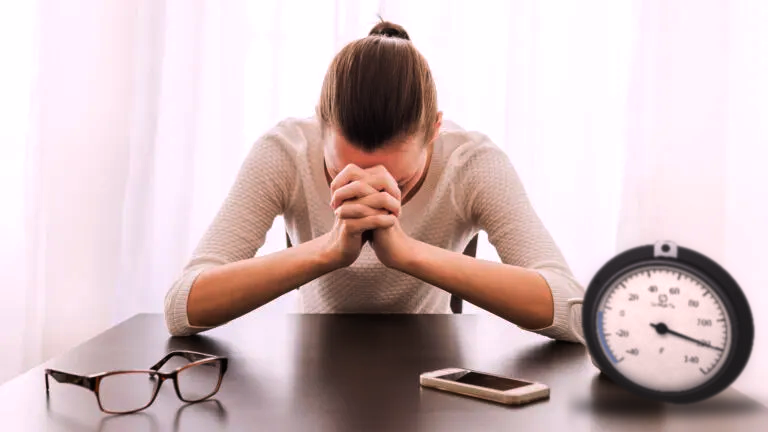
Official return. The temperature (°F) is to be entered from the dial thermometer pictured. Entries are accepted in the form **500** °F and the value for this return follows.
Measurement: **120** °F
